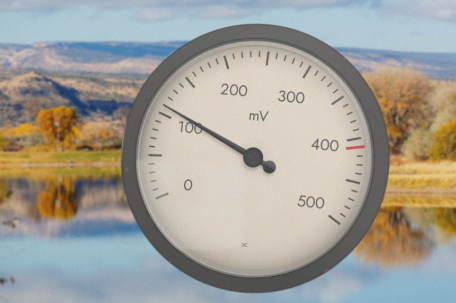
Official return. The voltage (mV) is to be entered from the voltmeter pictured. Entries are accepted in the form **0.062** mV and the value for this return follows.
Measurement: **110** mV
